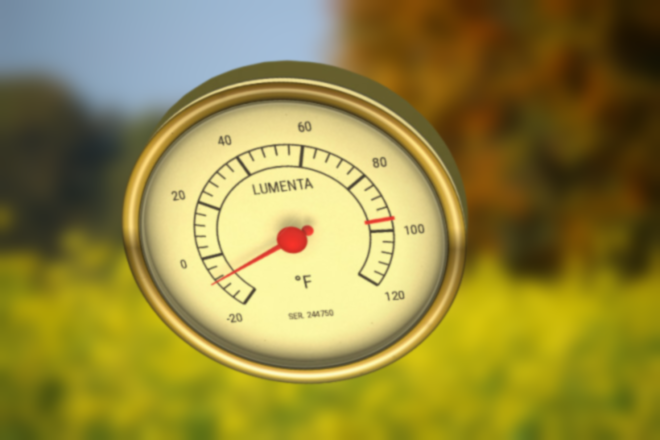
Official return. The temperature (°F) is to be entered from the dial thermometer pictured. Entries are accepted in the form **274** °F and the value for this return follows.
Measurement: **-8** °F
